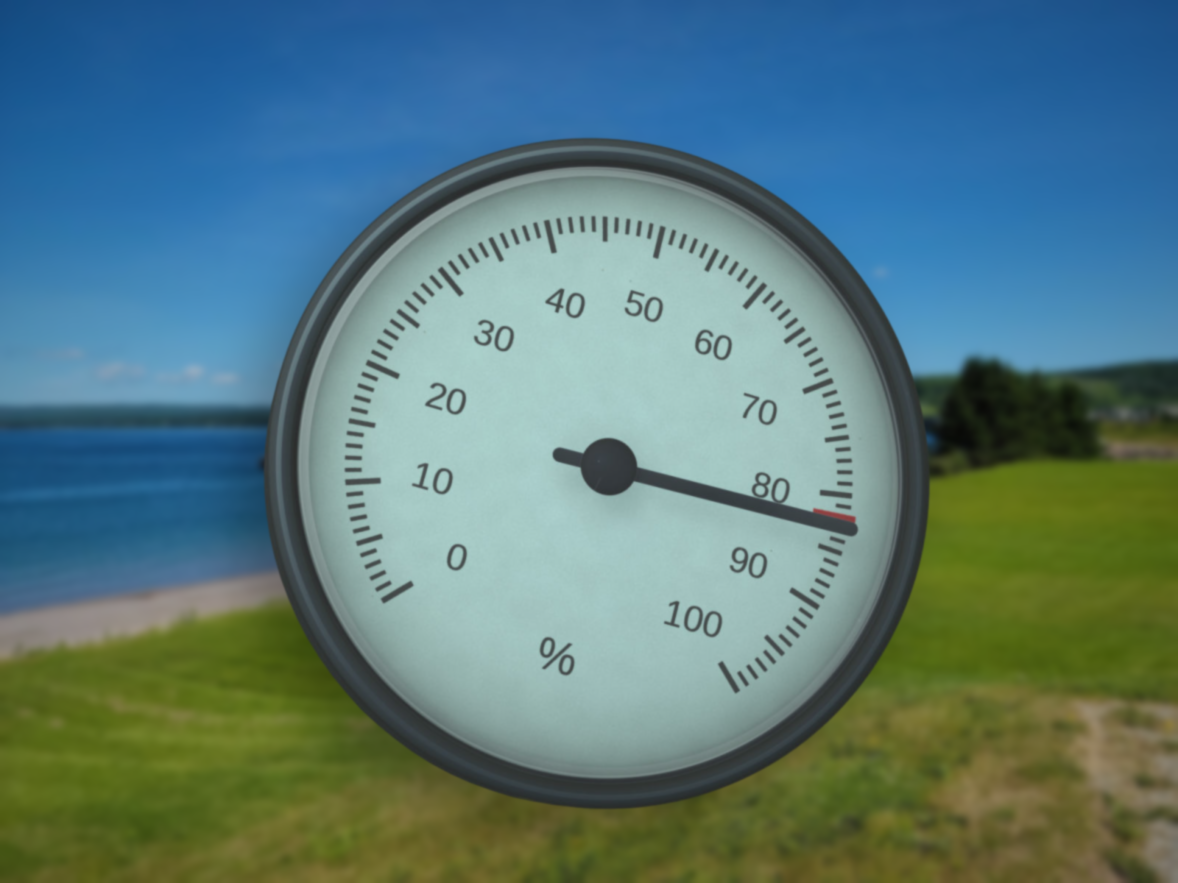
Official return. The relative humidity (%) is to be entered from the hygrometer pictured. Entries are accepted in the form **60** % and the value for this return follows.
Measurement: **83** %
